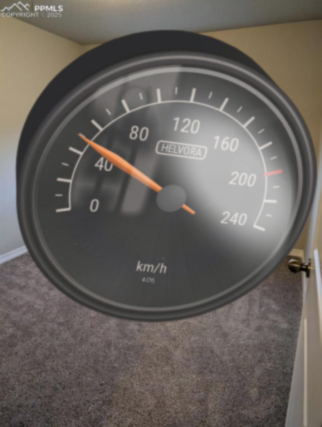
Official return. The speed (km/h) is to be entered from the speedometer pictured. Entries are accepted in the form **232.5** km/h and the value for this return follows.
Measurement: **50** km/h
